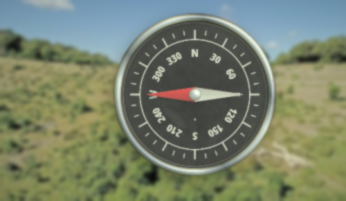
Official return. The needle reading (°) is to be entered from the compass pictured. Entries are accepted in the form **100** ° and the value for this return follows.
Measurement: **270** °
